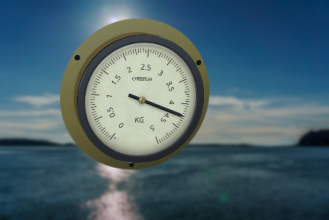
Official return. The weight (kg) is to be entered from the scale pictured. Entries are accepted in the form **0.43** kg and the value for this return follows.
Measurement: **4.25** kg
